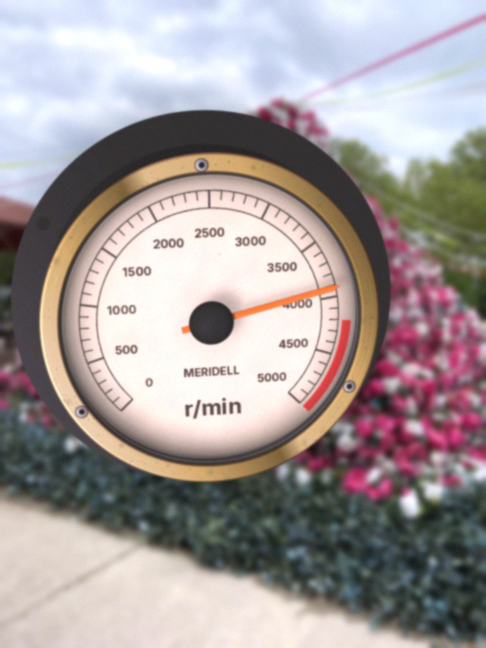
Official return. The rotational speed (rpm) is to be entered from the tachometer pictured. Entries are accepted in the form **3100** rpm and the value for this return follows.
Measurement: **3900** rpm
